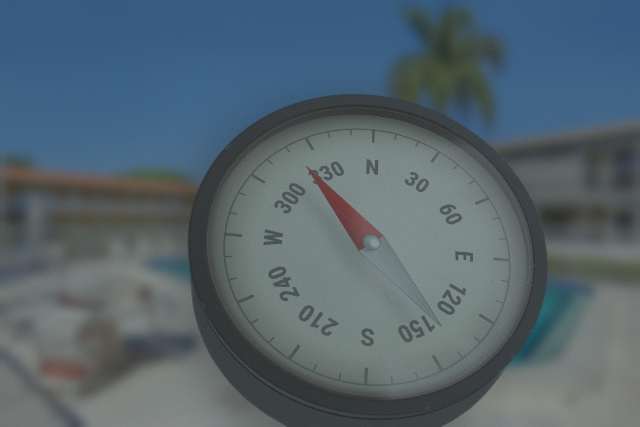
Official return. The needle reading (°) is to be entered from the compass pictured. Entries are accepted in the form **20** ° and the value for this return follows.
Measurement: **320** °
